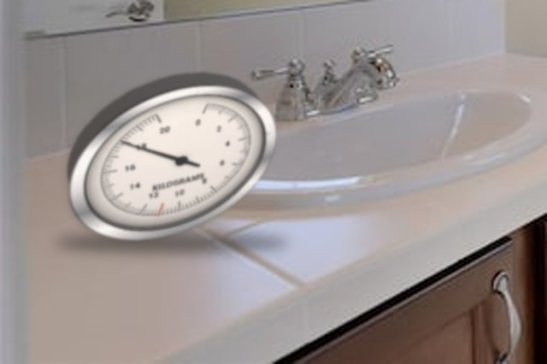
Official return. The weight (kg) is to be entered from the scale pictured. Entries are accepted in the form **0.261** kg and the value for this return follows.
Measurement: **18** kg
